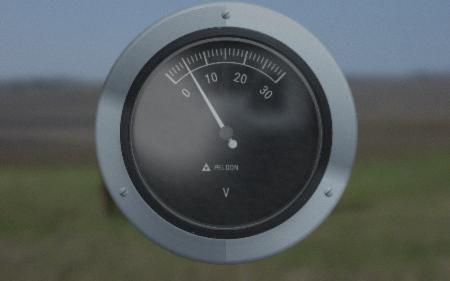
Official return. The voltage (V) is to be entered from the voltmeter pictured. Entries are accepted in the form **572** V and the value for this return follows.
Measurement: **5** V
